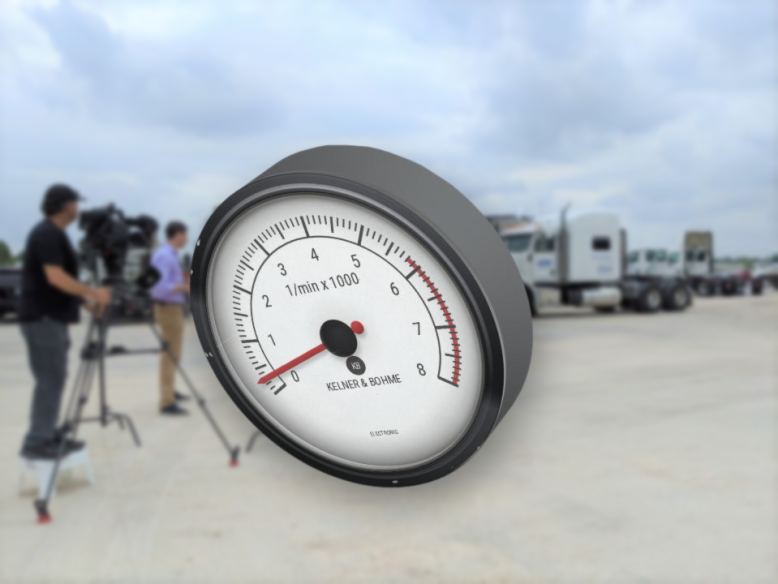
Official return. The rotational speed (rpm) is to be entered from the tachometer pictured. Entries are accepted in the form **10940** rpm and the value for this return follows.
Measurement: **300** rpm
